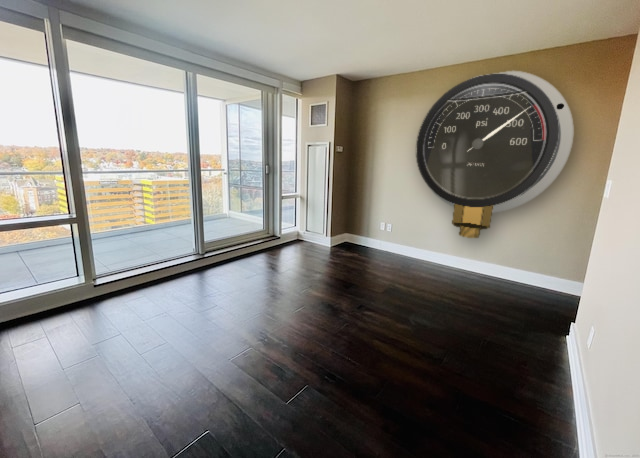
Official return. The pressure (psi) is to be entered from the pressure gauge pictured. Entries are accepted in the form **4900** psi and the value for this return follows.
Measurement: **480** psi
